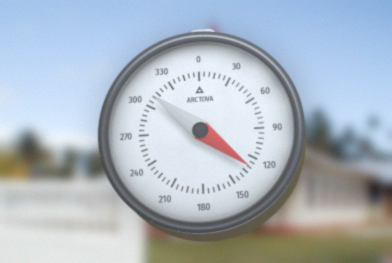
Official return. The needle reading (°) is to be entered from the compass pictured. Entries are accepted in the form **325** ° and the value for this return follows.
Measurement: **130** °
